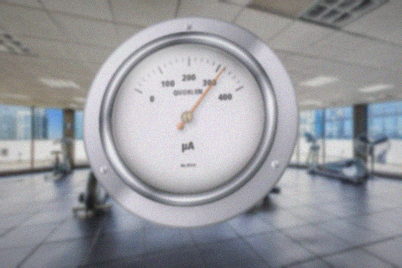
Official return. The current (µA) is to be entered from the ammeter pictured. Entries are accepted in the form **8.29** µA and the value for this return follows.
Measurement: **320** µA
